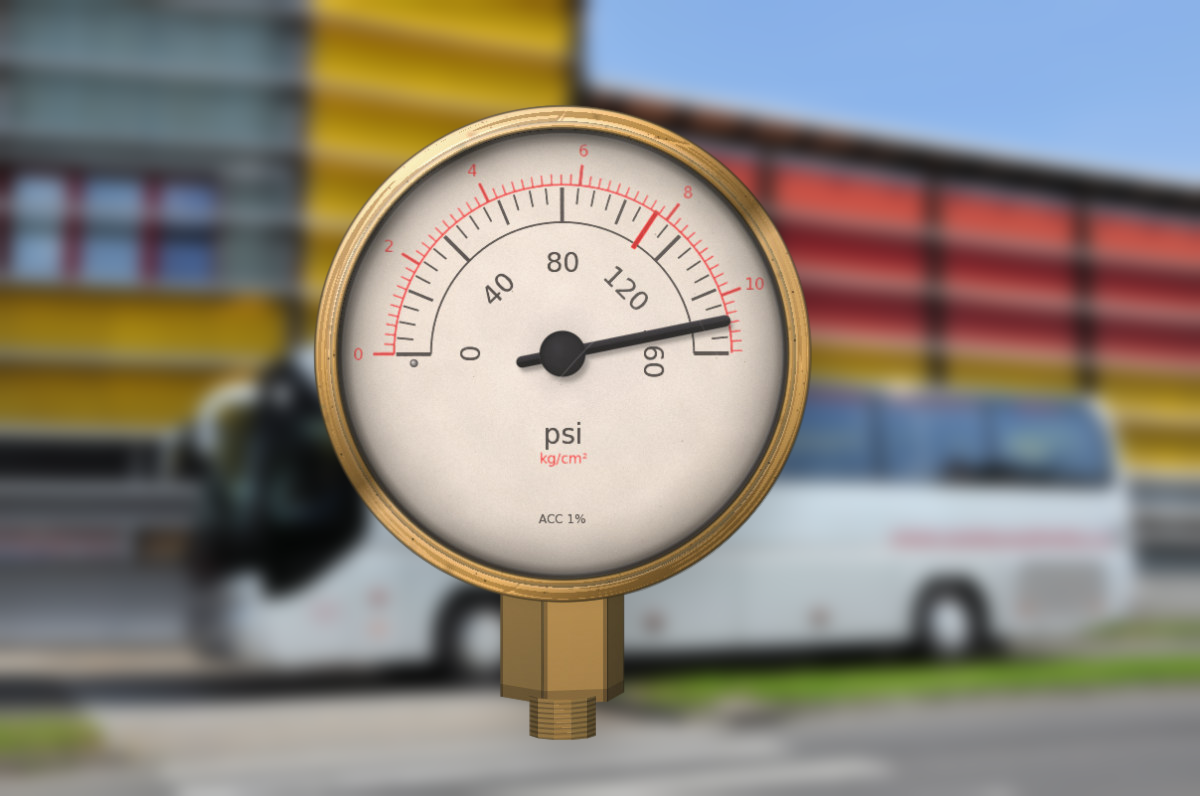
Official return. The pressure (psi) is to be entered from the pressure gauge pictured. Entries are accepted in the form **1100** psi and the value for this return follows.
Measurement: **150** psi
